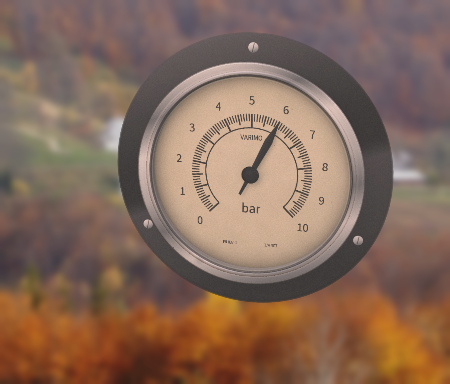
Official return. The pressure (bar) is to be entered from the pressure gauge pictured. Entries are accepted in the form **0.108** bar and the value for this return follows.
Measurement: **6** bar
